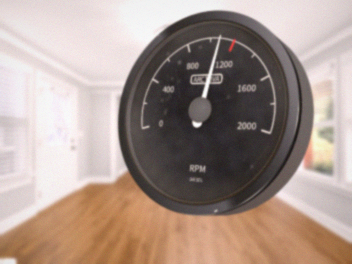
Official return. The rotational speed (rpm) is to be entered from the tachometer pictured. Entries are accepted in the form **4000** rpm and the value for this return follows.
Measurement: **1100** rpm
